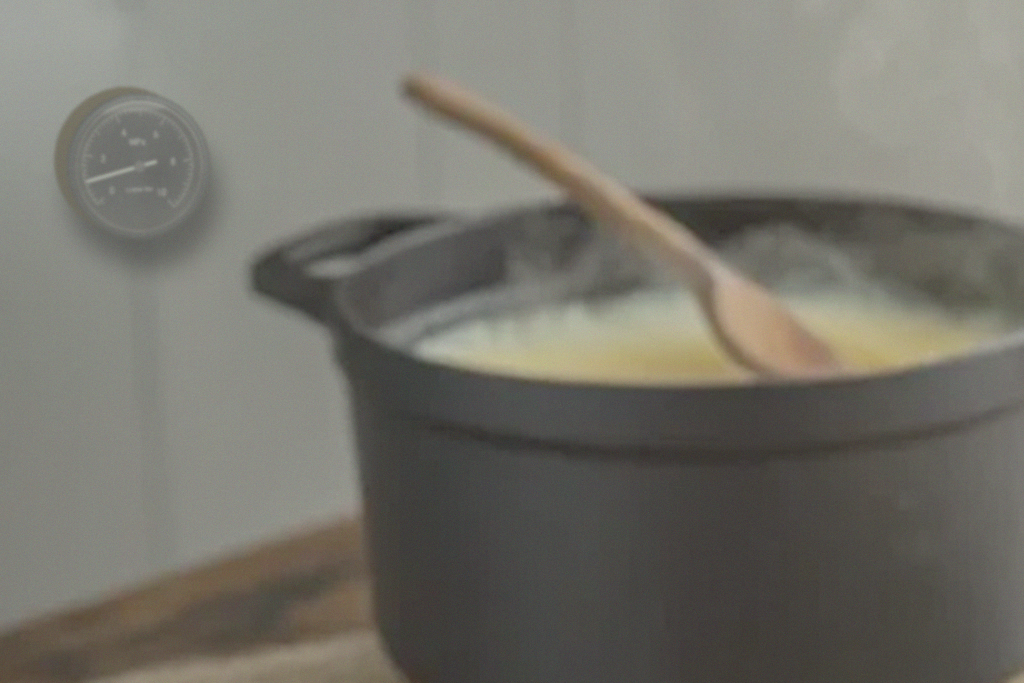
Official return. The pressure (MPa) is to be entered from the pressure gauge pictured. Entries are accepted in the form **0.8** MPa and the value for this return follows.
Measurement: **1** MPa
